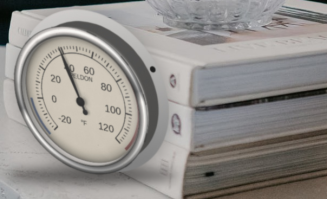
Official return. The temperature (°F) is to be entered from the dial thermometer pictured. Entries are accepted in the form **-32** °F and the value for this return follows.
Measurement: **40** °F
